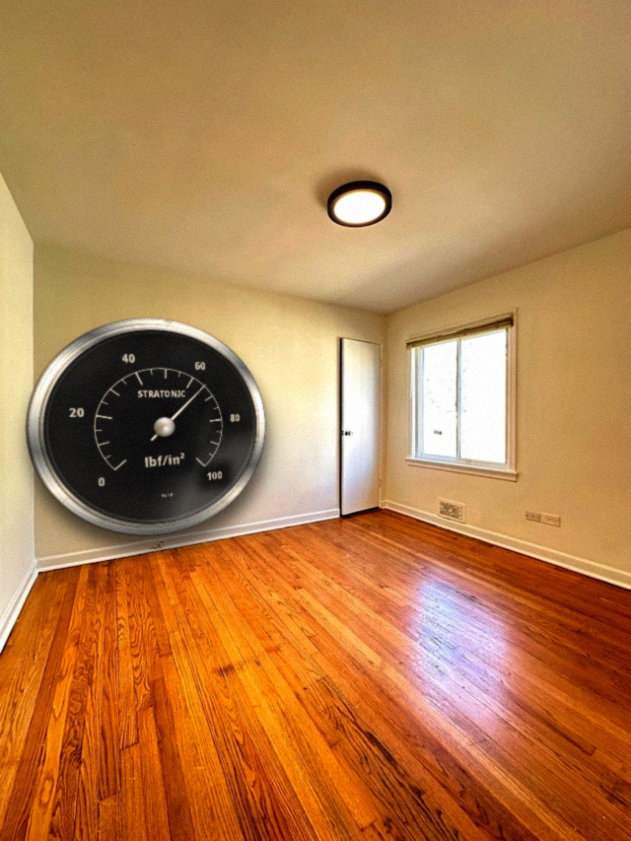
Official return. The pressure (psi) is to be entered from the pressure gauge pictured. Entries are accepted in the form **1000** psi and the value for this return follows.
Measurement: **65** psi
